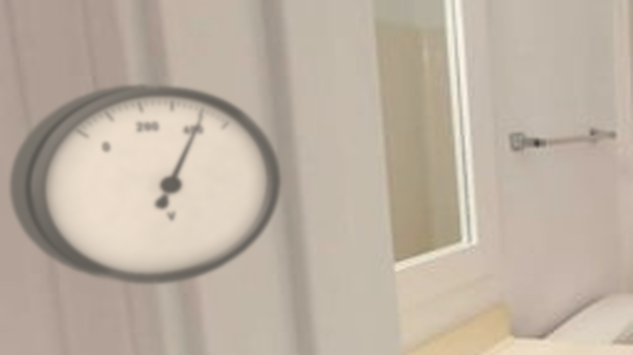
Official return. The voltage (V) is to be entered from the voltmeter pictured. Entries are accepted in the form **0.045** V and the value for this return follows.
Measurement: **400** V
